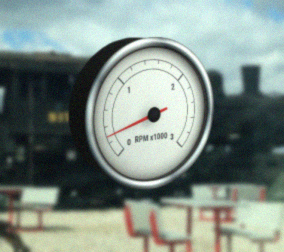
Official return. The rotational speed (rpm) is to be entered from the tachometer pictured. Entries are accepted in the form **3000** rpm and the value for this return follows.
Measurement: **300** rpm
